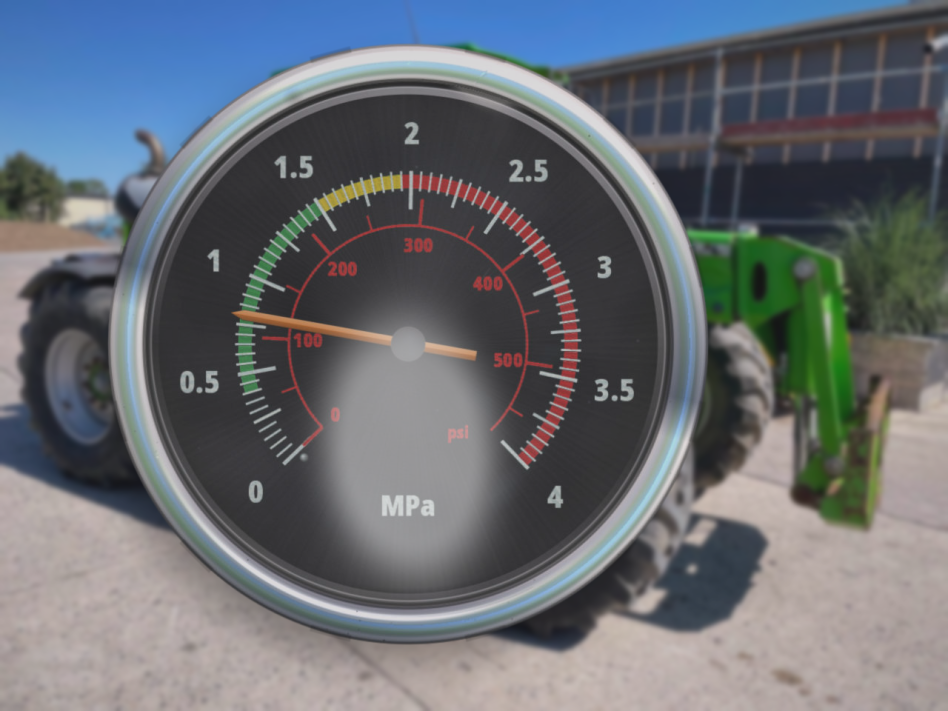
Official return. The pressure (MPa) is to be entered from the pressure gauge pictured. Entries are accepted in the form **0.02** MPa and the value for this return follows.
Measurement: **0.8** MPa
